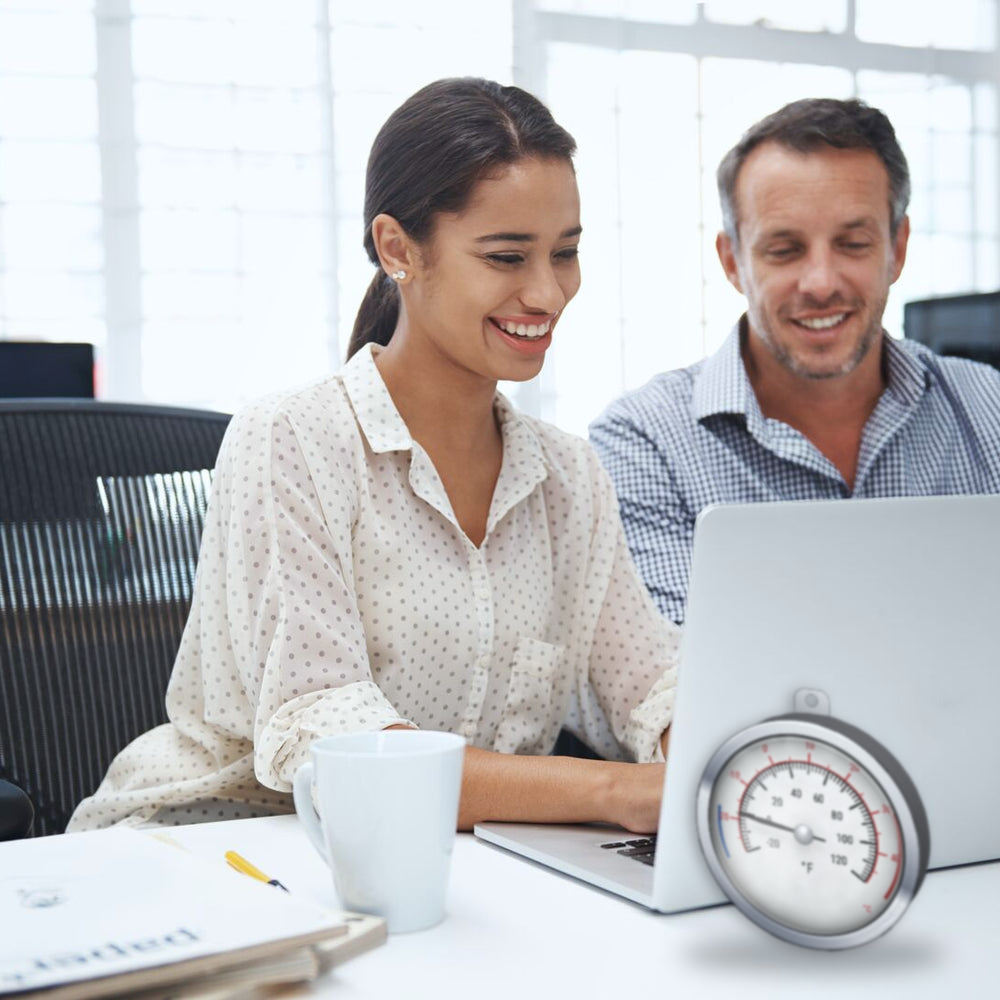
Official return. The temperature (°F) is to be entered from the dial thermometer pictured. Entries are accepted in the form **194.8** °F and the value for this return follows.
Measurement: **0** °F
